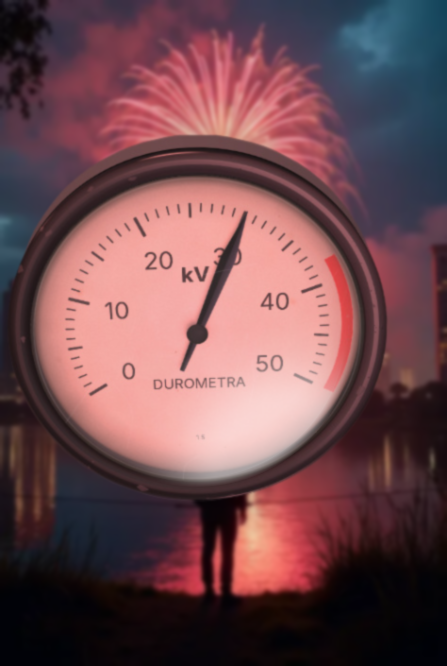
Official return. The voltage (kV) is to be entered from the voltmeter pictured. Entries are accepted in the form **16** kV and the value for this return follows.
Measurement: **30** kV
